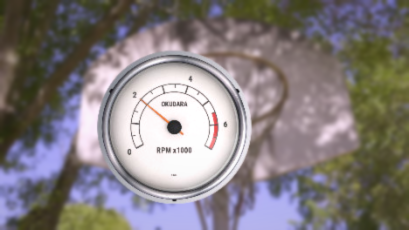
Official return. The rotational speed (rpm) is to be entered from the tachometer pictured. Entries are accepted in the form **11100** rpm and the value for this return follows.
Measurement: **2000** rpm
